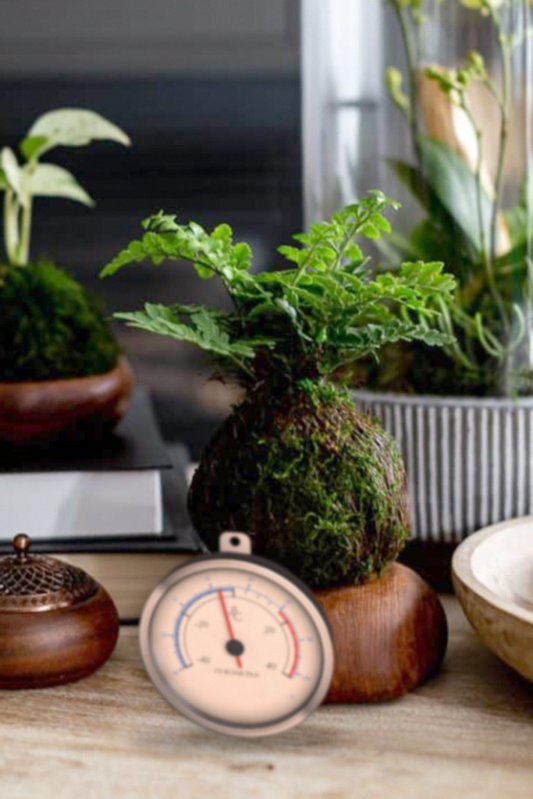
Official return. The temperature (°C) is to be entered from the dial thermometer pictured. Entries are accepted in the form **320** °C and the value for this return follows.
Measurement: **-4** °C
